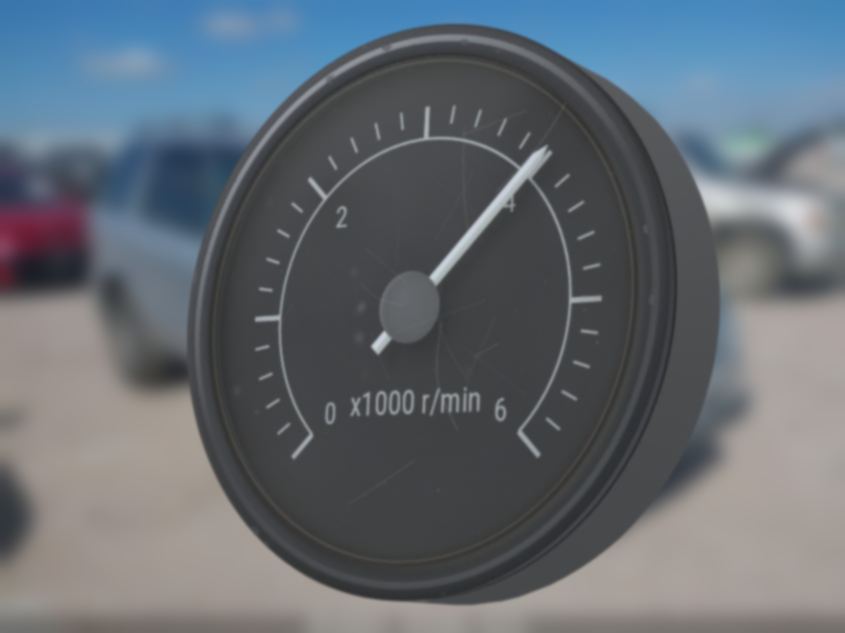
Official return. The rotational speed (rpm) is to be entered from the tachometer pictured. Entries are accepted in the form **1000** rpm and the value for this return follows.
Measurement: **4000** rpm
